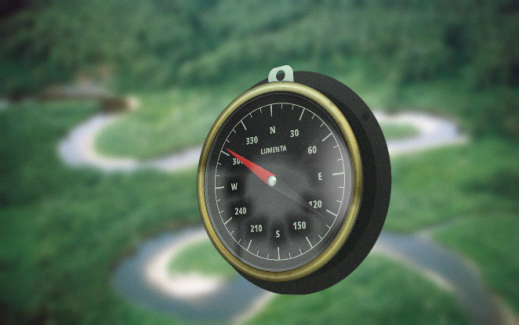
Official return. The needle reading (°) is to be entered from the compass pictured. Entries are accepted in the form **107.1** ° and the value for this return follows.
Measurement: **305** °
